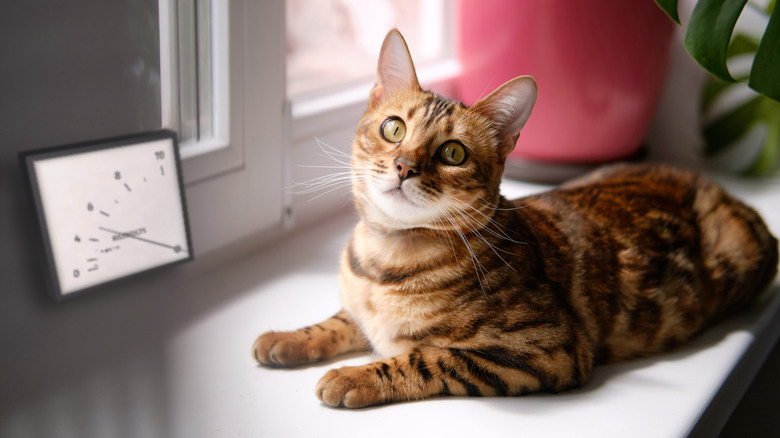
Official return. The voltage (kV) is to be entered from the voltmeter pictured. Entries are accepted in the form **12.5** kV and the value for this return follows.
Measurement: **5** kV
